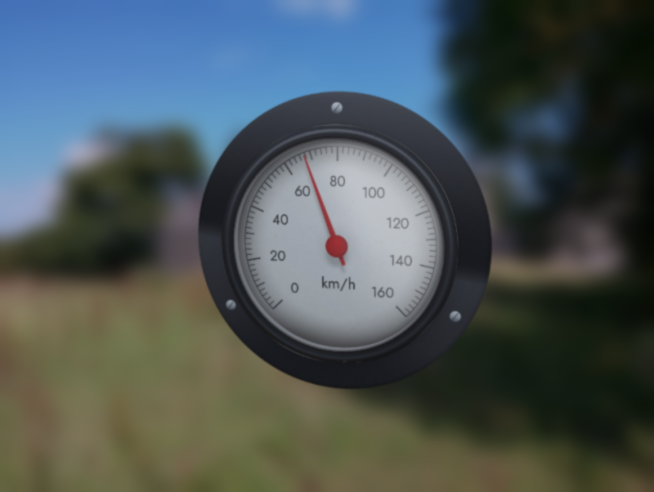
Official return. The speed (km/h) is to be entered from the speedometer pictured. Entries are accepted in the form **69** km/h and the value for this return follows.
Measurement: **68** km/h
